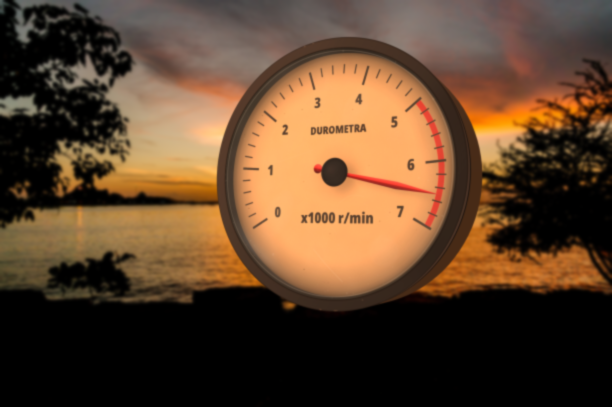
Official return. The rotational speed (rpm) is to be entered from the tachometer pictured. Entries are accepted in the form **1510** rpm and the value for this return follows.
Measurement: **6500** rpm
